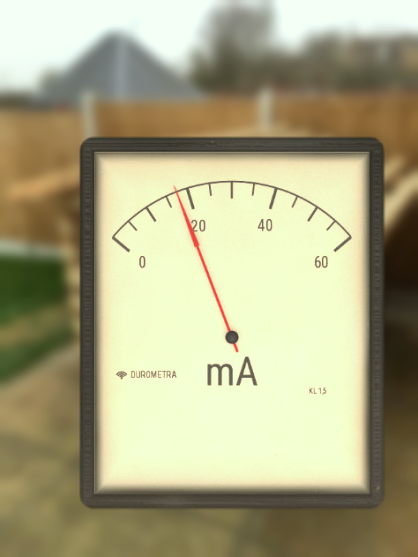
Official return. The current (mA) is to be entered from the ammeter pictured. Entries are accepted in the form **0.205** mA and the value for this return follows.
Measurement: **17.5** mA
